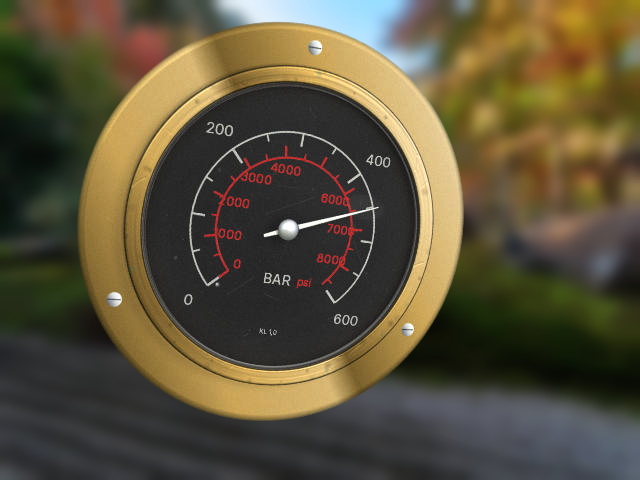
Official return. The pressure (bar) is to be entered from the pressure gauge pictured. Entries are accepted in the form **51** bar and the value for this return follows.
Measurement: **450** bar
